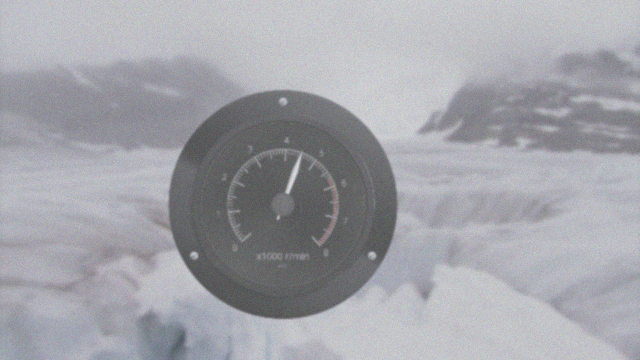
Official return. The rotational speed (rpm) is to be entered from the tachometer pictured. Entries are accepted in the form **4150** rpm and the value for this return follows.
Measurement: **4500** rpm
